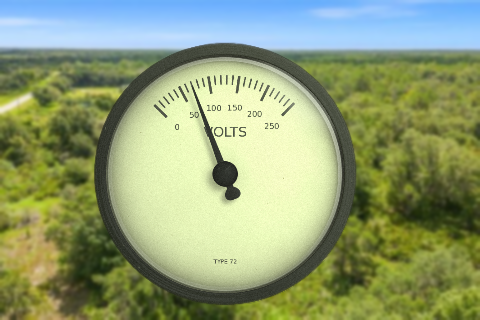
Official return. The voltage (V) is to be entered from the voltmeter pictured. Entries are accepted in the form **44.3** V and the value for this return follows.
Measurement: **70** V
